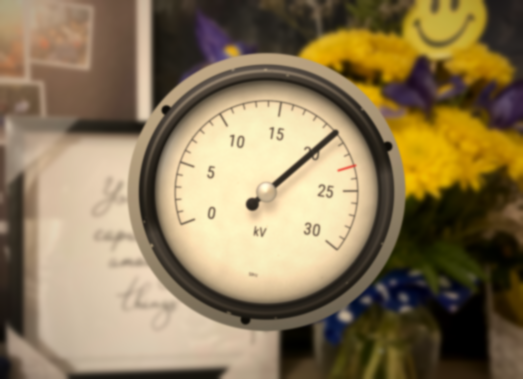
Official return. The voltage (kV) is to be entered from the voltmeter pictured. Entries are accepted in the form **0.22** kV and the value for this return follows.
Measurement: **20** kV
